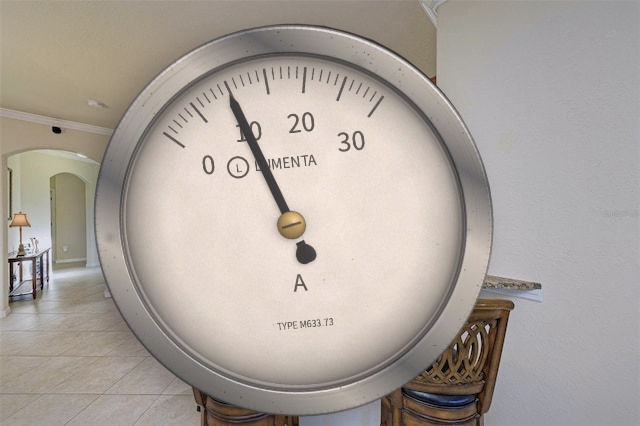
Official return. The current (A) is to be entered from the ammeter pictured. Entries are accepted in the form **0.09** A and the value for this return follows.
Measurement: **10** A
